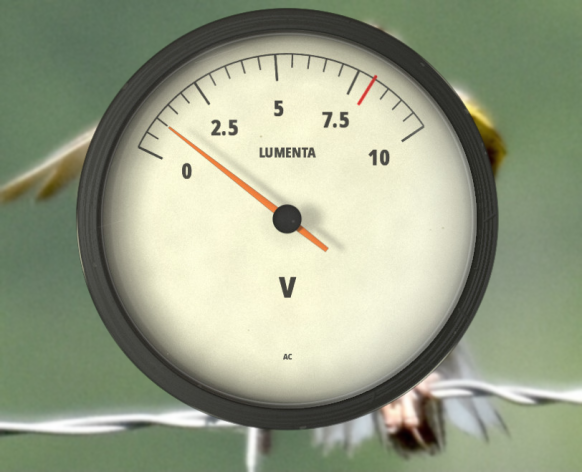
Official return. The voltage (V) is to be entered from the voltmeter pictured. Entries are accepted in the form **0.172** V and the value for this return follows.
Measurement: **1** V
